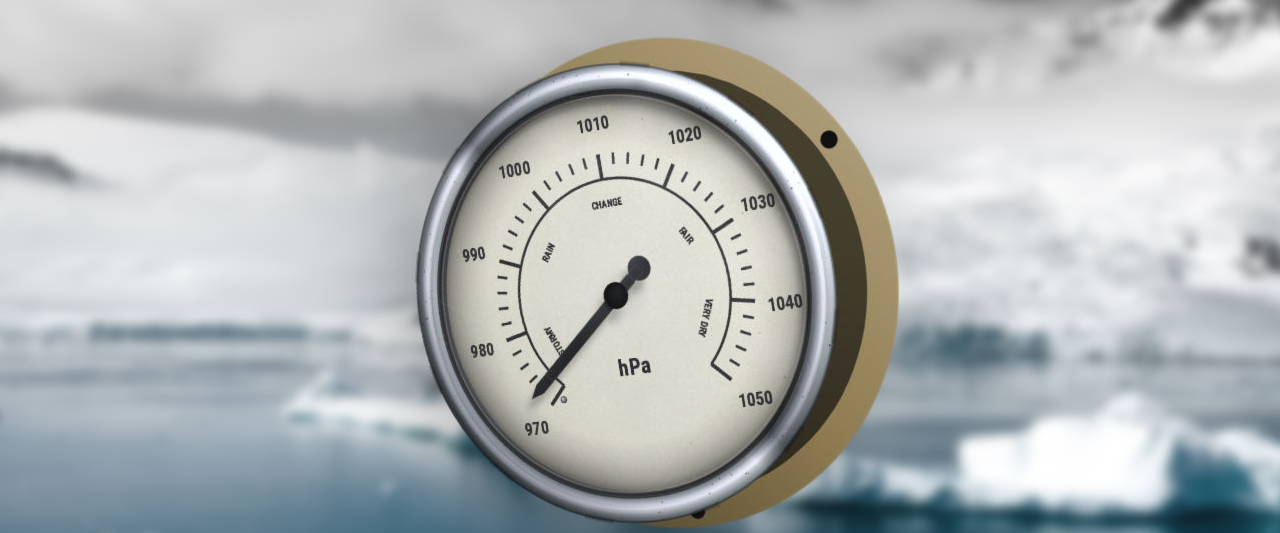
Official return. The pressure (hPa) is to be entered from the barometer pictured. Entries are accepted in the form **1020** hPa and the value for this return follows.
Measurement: **972** hPa
